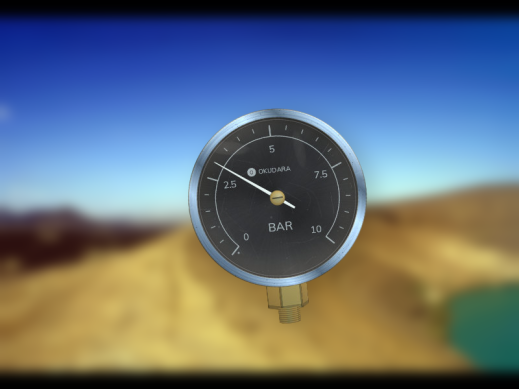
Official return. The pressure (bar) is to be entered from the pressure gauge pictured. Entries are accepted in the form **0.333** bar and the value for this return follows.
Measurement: **3** bar
